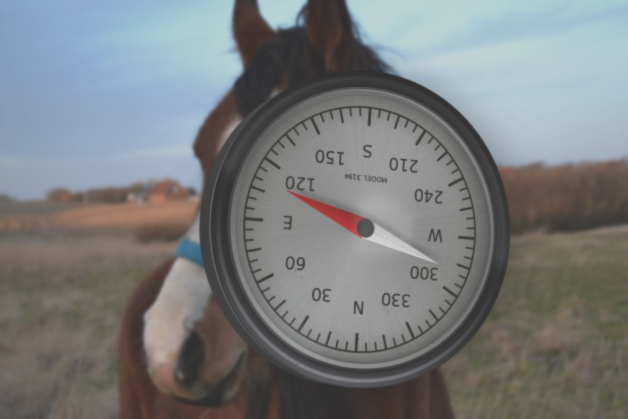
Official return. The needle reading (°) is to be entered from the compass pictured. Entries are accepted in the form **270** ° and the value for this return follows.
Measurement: **110** °
